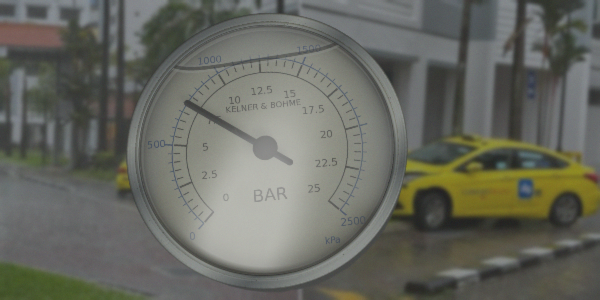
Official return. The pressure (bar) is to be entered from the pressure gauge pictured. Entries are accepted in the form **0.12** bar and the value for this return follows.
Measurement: **7.5** bar
